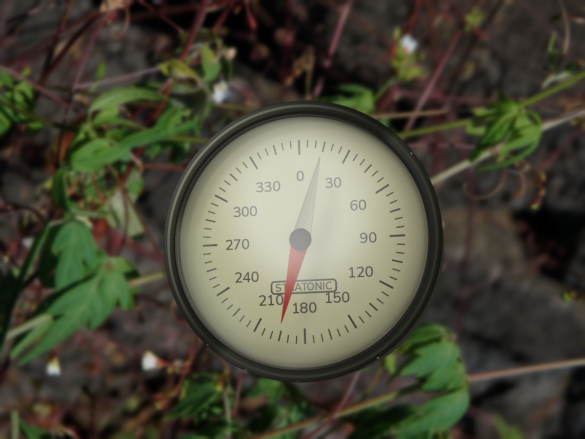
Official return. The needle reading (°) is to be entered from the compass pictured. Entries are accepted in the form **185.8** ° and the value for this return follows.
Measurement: **195** °
